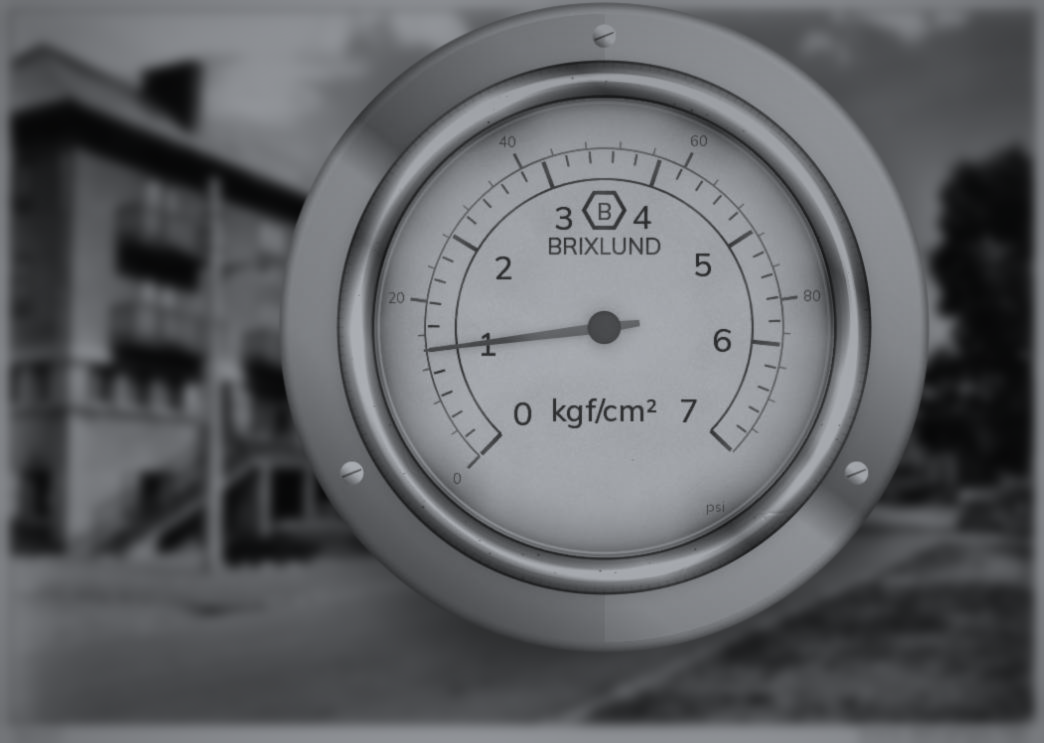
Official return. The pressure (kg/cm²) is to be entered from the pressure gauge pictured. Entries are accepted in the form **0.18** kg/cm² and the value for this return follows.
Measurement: **1** kg/cm²
